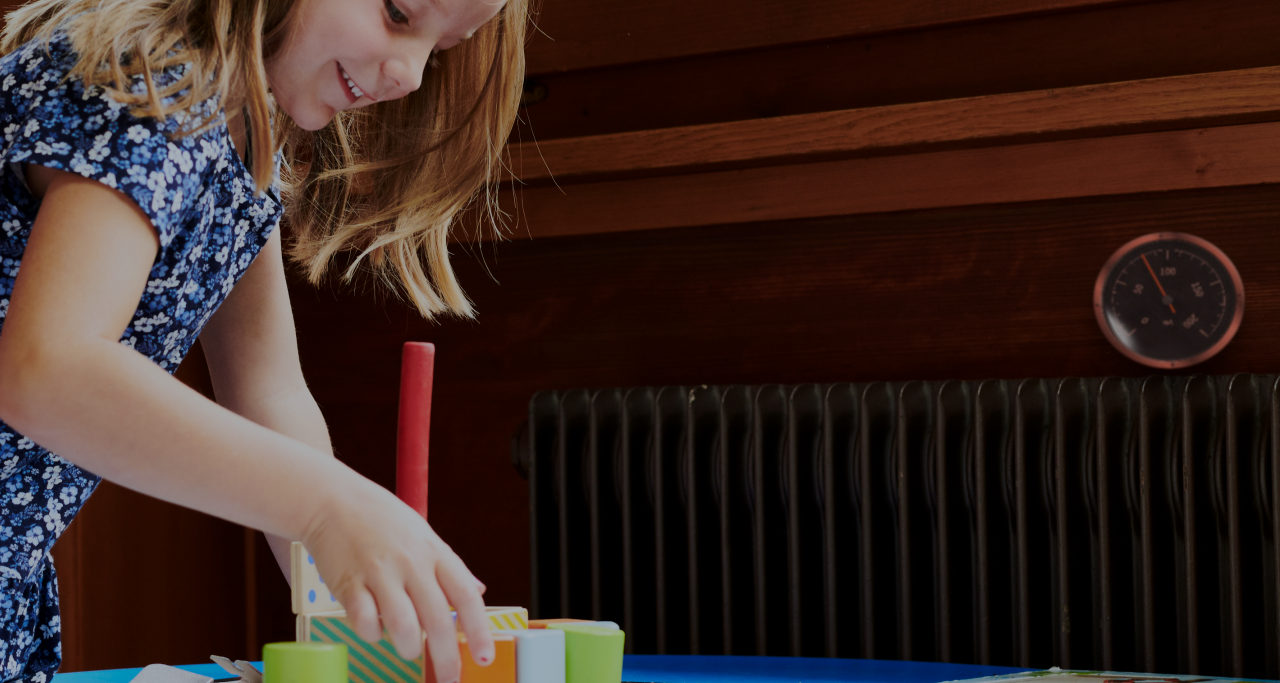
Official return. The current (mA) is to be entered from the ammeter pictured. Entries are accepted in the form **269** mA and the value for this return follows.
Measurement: **80** mA
